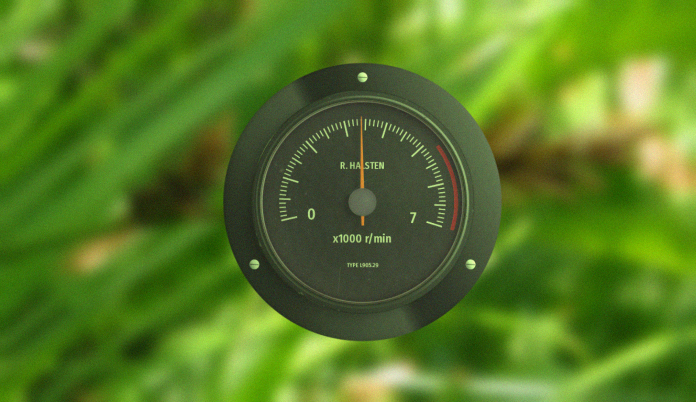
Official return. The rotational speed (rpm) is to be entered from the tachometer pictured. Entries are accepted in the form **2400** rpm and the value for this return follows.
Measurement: **3400** rpm
